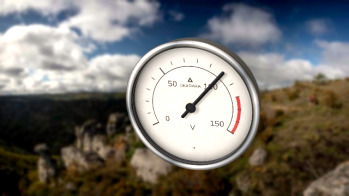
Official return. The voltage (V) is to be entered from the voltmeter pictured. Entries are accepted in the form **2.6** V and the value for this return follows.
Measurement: **100** V
